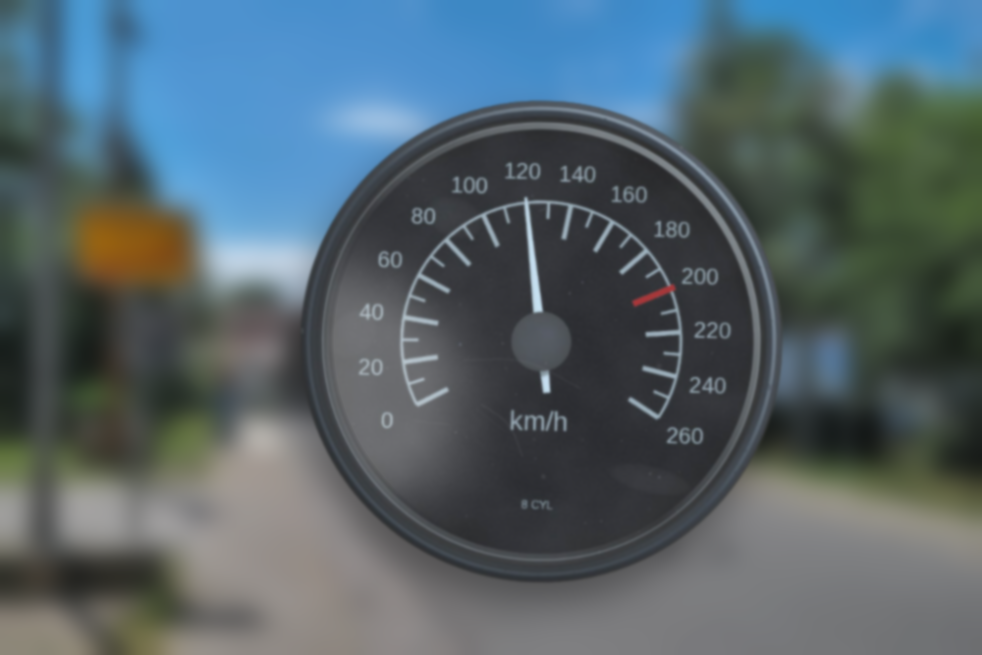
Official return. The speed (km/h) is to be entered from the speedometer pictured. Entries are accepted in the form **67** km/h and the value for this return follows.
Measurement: **120** km/h
